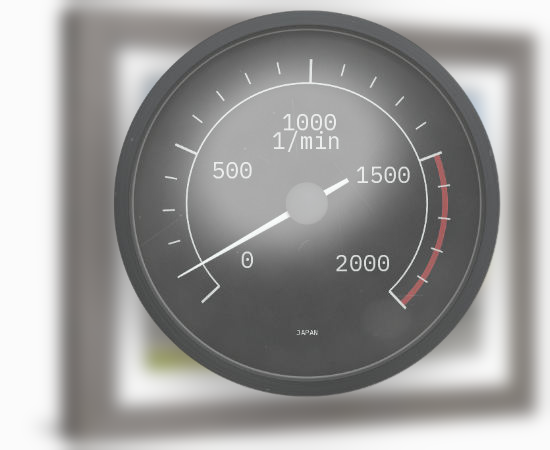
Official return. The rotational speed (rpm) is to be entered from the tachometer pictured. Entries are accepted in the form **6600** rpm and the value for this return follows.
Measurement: **100** rpm
